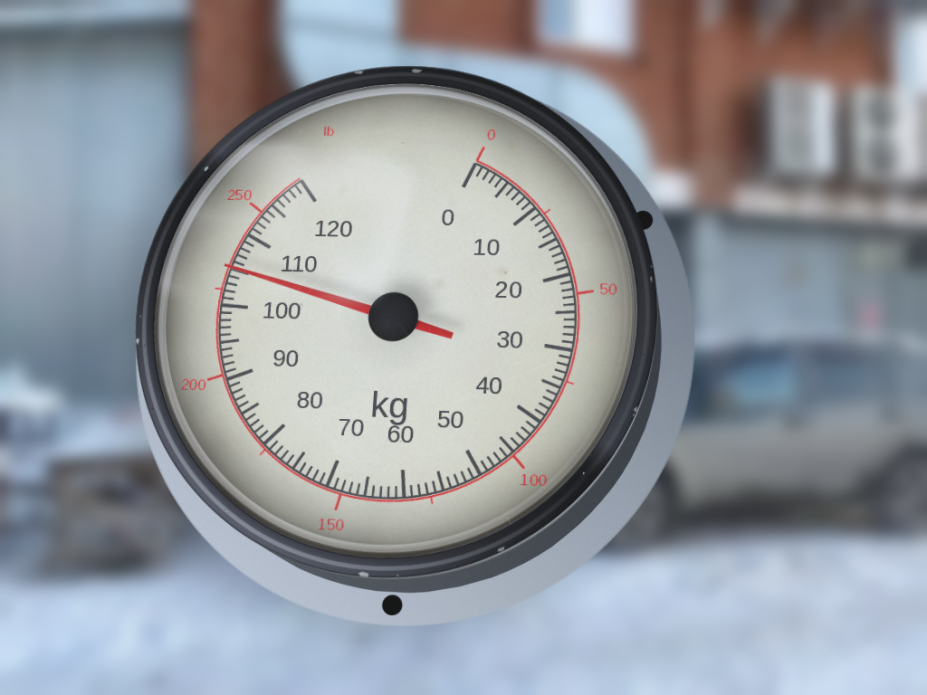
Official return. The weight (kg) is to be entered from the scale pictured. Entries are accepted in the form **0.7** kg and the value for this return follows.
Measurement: **105** kg
